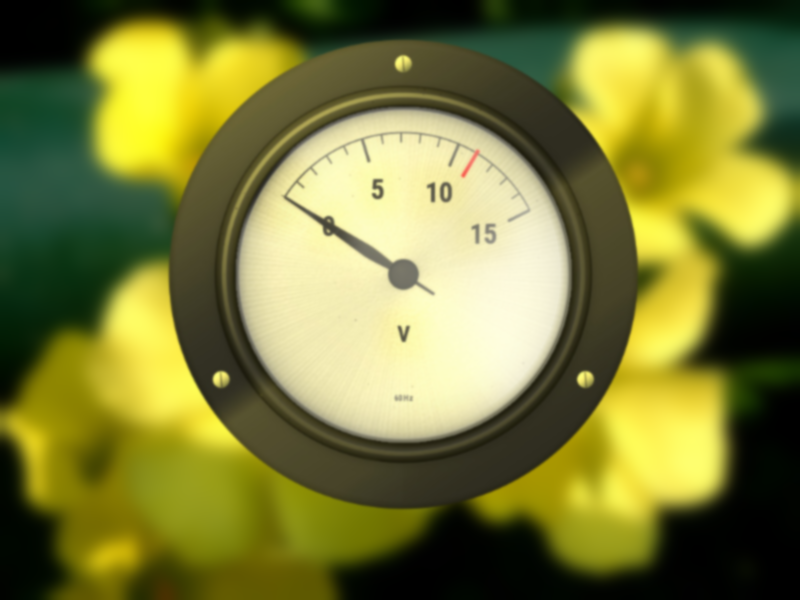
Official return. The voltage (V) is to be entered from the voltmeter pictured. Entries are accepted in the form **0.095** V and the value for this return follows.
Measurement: **0** V
